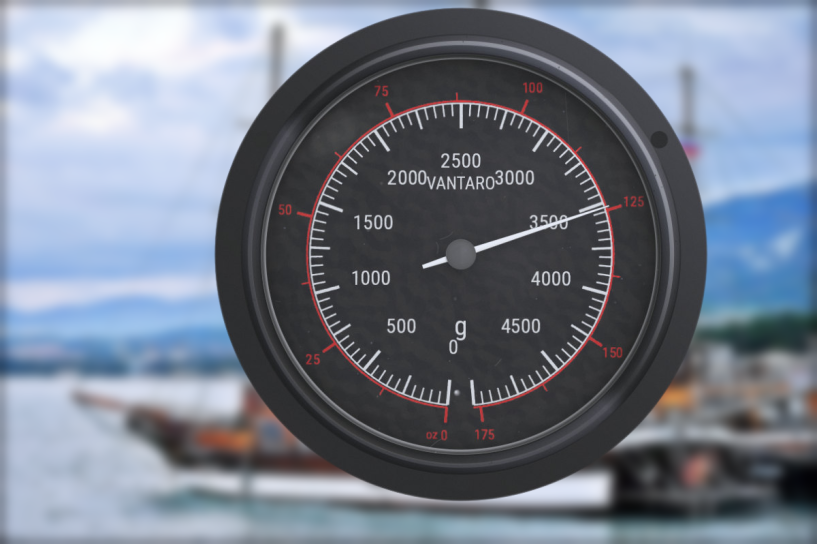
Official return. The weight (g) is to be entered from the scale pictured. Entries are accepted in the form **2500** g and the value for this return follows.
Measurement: **3525** g
